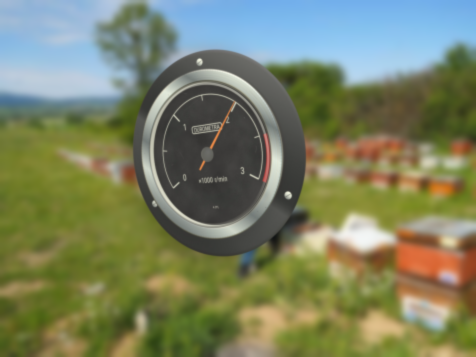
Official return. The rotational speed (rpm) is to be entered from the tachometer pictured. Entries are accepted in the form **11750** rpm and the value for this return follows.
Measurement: **2000** rpm
